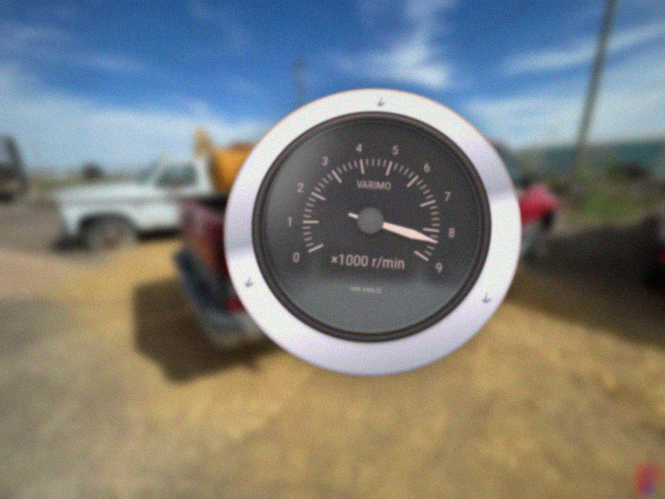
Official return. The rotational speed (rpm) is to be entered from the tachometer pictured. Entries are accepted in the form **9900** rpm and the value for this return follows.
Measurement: **8400** rpm
